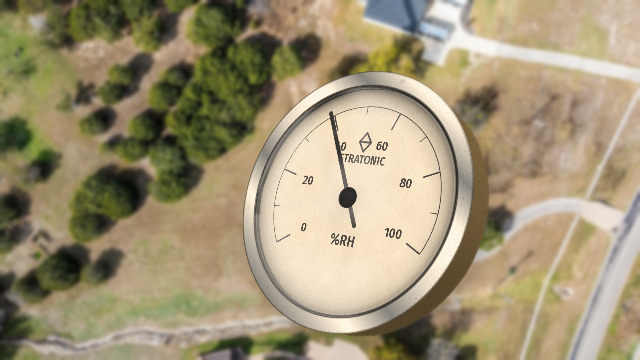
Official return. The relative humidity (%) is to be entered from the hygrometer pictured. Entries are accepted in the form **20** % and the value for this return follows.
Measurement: **40** %
